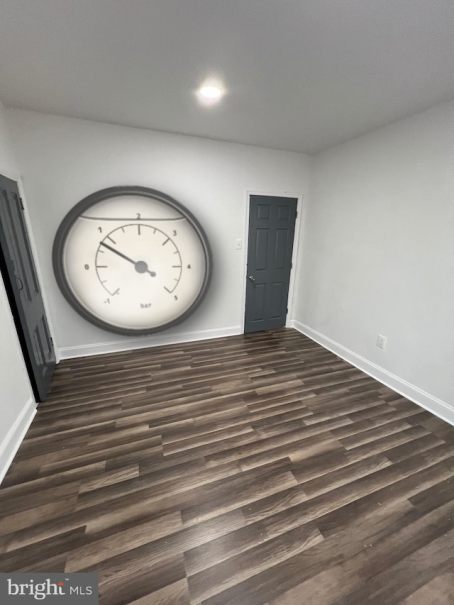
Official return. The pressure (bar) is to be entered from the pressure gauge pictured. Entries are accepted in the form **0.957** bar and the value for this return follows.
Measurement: **0.75** bar
